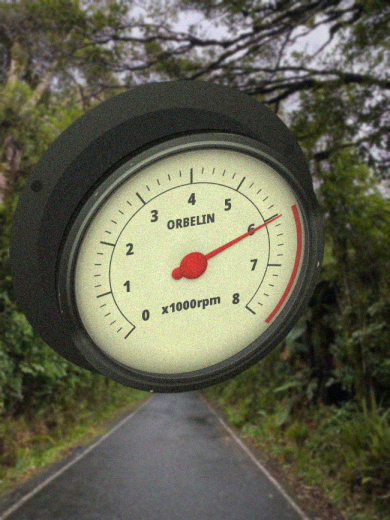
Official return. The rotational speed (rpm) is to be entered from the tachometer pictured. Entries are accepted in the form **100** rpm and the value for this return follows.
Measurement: **6000** rpm
